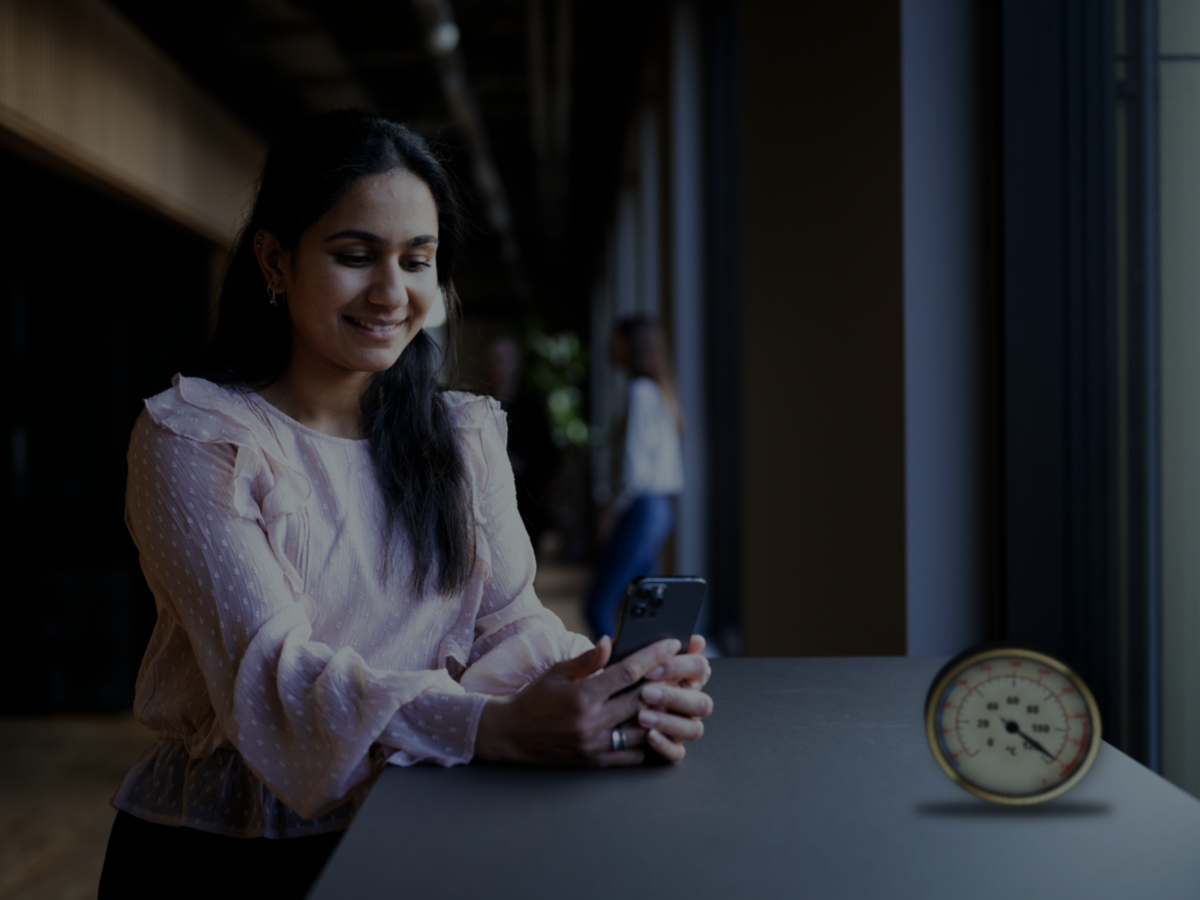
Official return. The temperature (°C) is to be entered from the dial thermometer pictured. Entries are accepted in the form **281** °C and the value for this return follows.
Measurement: **116** °C
